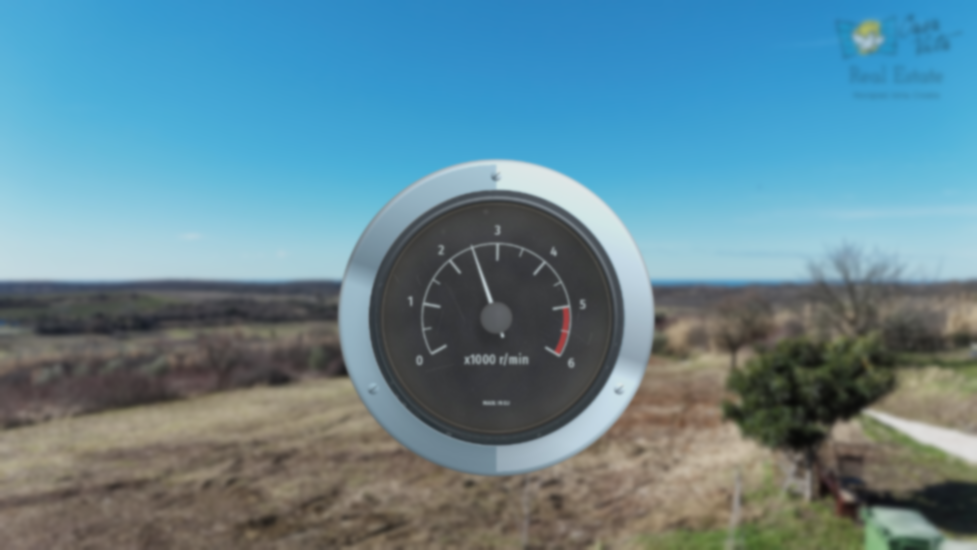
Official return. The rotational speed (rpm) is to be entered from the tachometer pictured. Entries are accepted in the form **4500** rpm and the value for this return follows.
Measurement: **2500** rpm
